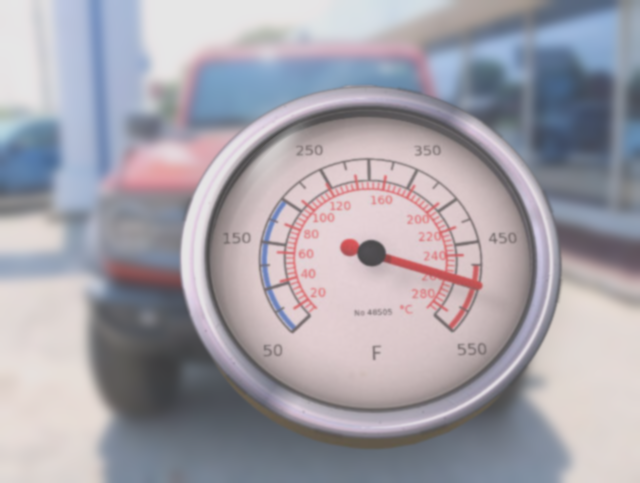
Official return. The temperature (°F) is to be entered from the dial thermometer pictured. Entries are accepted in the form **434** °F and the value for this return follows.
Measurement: **500** °F
